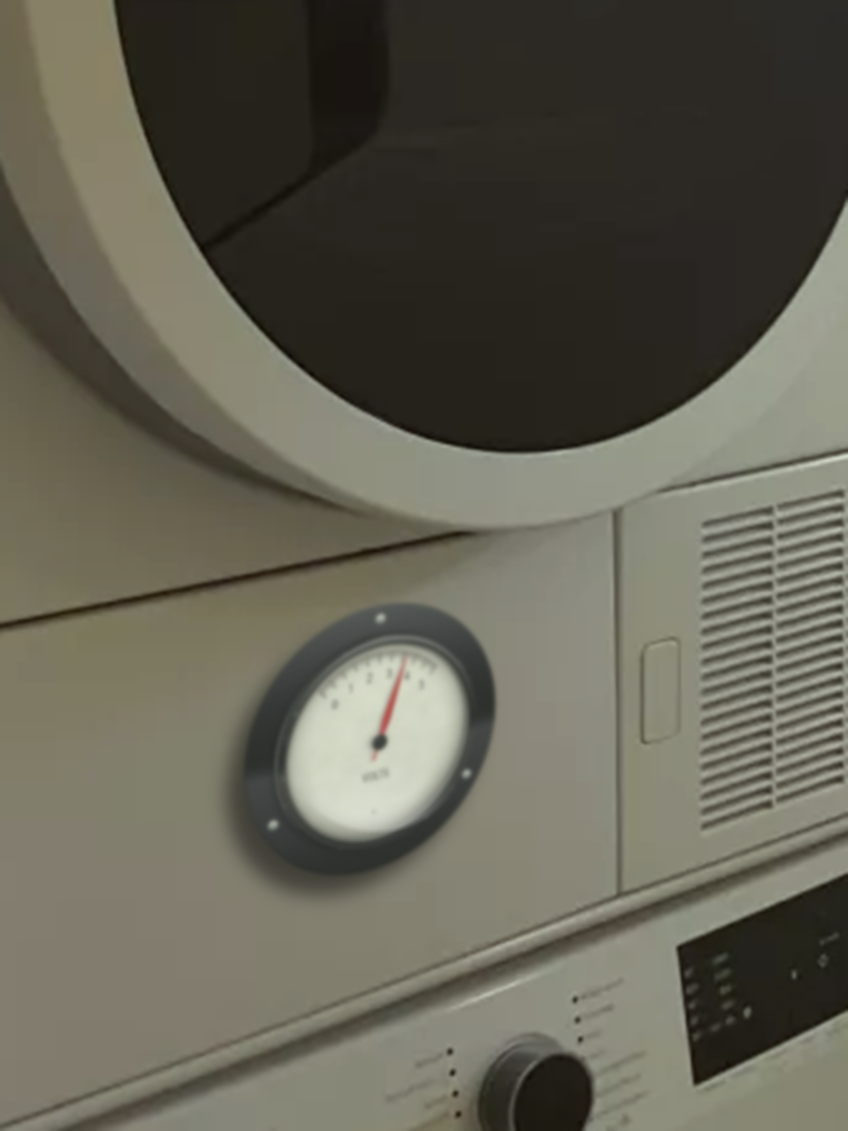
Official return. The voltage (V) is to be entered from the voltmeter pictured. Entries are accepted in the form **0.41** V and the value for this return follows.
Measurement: **3.5** V
